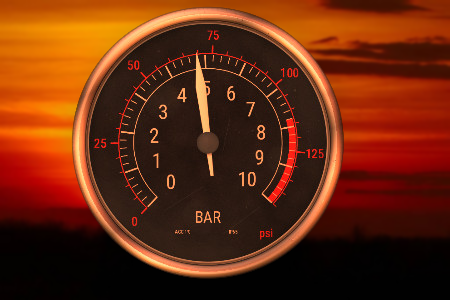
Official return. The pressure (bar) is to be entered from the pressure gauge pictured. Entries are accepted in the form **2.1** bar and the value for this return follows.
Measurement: **4.8** bar
